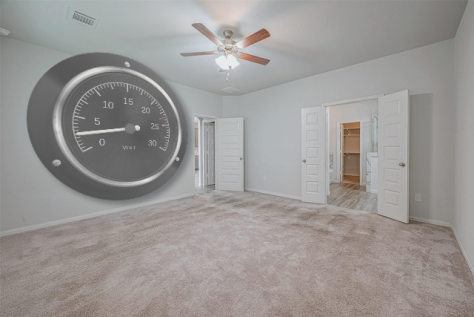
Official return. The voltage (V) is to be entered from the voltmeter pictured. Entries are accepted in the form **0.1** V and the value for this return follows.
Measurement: **2.5** V
